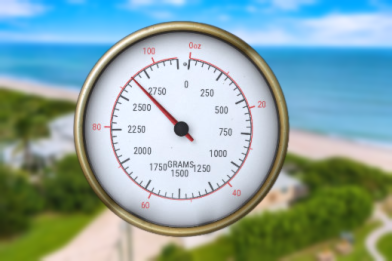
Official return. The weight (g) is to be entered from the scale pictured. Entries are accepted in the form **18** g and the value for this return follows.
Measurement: **2650** g
